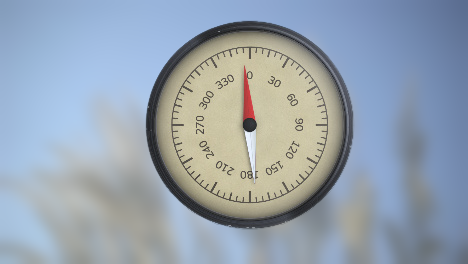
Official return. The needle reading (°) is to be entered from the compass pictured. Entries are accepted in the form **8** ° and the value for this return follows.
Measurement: **355** °
